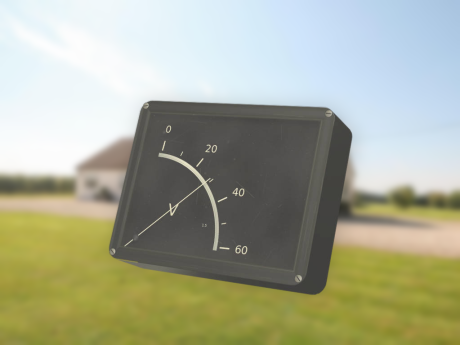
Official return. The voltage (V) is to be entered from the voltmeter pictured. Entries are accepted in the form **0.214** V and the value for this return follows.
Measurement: **30** V
